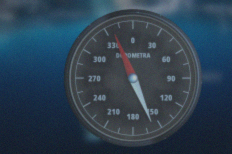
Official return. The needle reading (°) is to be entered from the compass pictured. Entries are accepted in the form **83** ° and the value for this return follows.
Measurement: **337.5** °
